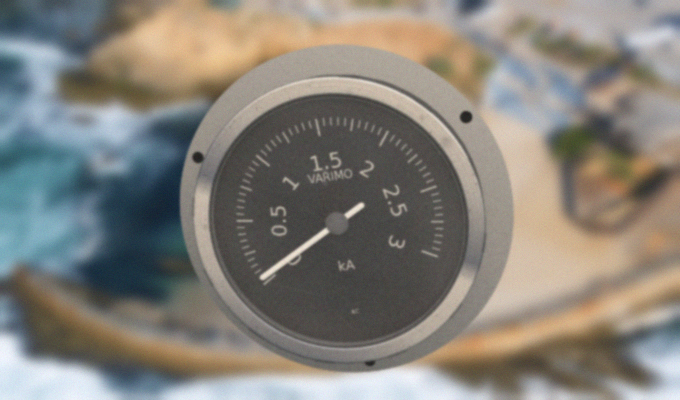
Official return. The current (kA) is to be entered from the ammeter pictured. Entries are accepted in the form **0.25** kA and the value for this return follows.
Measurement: **0.05** kA
